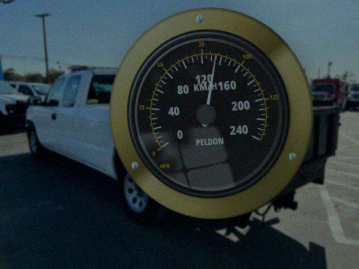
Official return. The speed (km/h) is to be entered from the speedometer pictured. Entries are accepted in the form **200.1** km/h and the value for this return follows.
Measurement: **135** km/h
